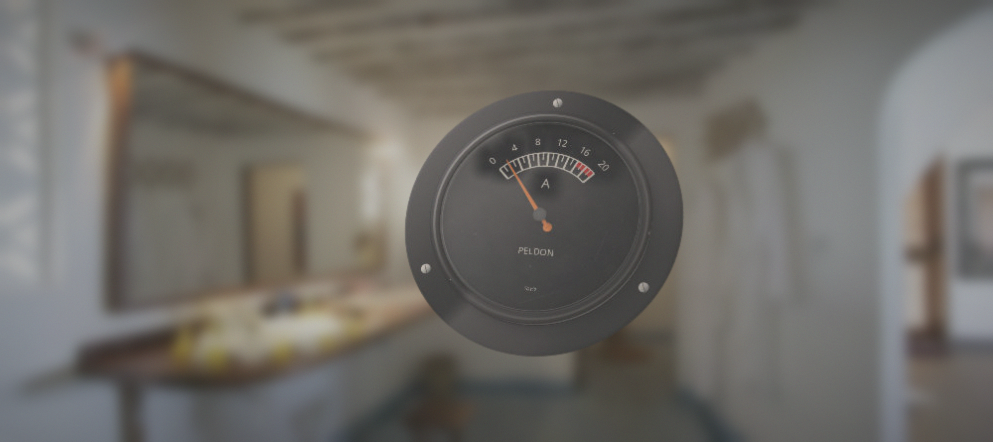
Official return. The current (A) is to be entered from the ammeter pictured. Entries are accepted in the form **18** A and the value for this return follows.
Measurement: **2** A
